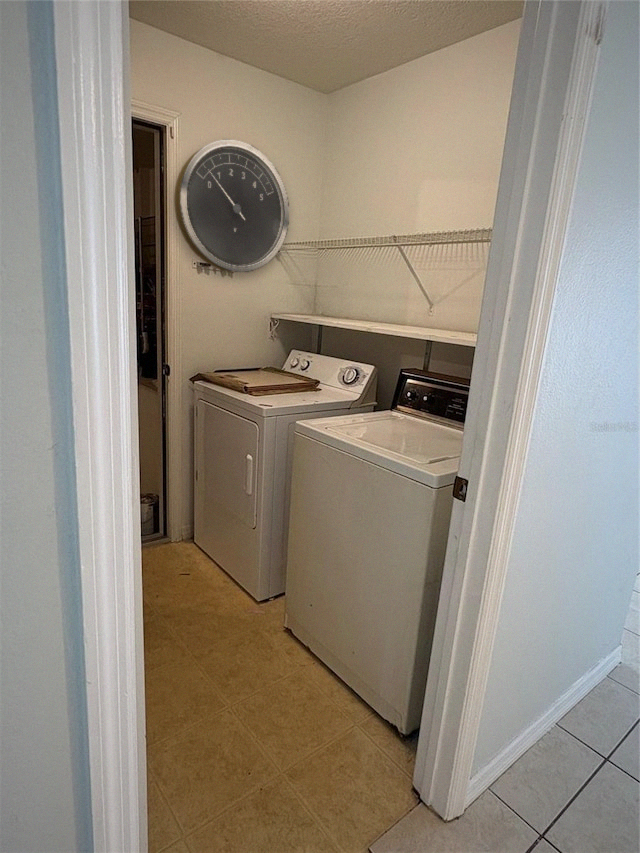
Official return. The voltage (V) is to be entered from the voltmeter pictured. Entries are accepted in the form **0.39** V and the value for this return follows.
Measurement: **0.5** V
